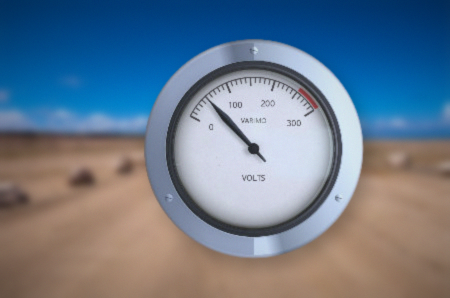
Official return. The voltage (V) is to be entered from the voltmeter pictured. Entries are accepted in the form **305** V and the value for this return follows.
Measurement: **50** V
